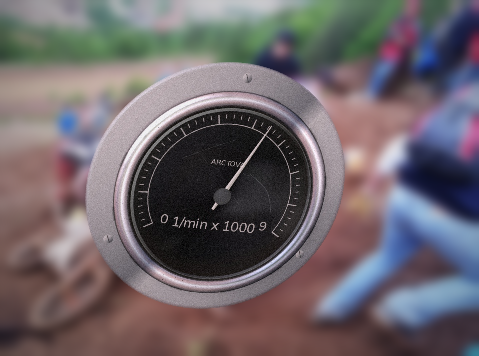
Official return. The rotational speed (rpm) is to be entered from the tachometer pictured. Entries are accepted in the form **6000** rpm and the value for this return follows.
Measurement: **5400** rpm
